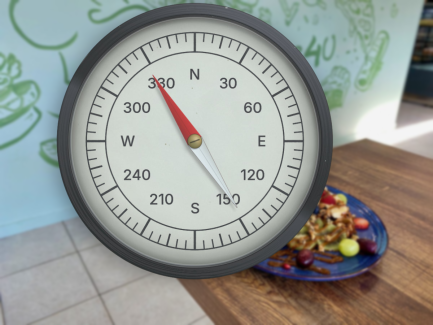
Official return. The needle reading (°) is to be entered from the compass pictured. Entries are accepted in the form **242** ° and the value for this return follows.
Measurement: **327.5** °
